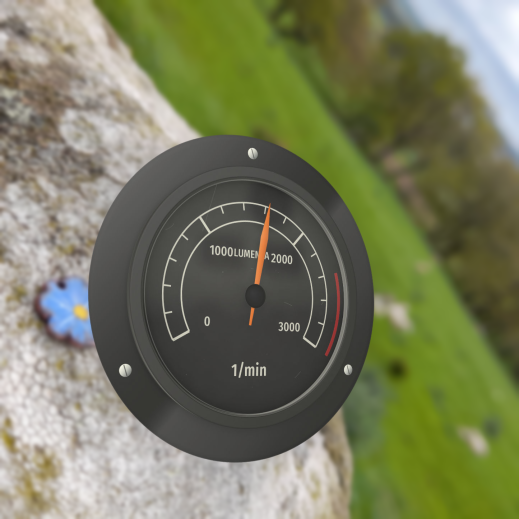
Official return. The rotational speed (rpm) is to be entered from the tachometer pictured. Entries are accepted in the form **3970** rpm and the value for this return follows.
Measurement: **1600** rpm
